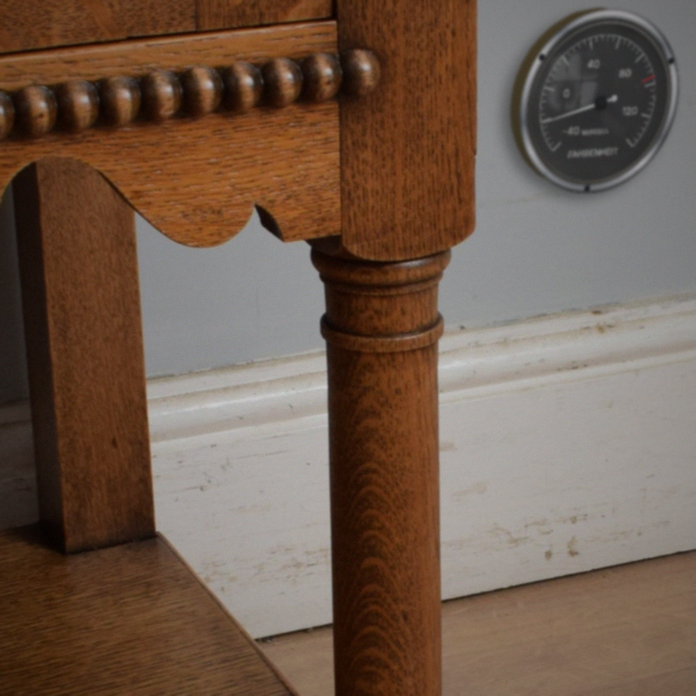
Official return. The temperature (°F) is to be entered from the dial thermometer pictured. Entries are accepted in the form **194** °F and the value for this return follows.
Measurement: **-20** °F
